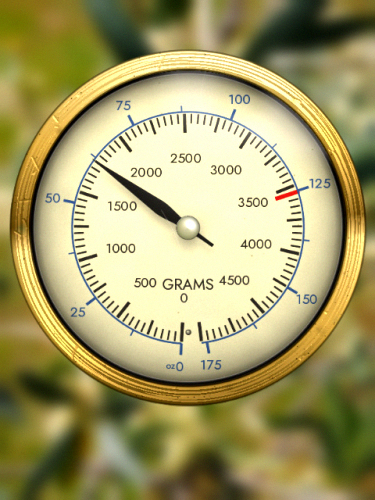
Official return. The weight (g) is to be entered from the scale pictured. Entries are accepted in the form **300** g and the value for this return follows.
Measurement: **1750** g
